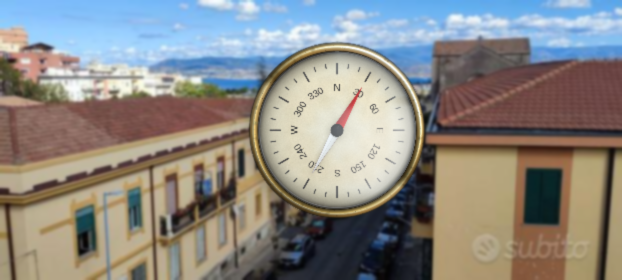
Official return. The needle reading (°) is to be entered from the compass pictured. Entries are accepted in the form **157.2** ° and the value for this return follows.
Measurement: **30** °
